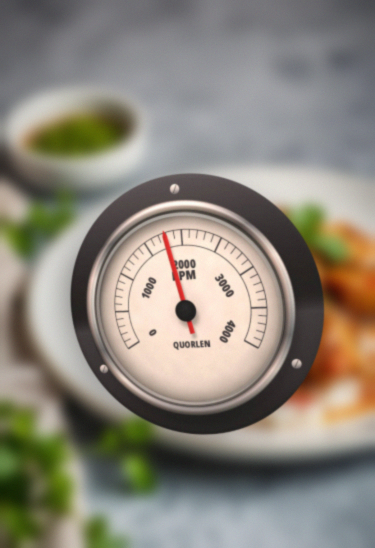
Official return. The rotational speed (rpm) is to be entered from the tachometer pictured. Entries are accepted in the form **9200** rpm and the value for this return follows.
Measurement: **1800** rpm
